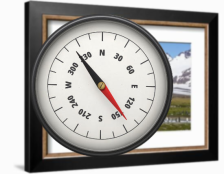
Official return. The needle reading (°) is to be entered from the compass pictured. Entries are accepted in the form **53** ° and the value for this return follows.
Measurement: **142.5** °
